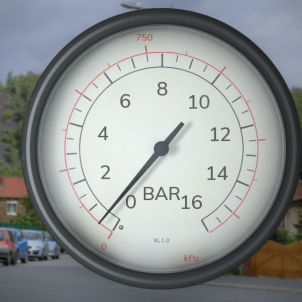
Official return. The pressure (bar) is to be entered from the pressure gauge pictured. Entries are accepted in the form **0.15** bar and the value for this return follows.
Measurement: **0.5** bar
